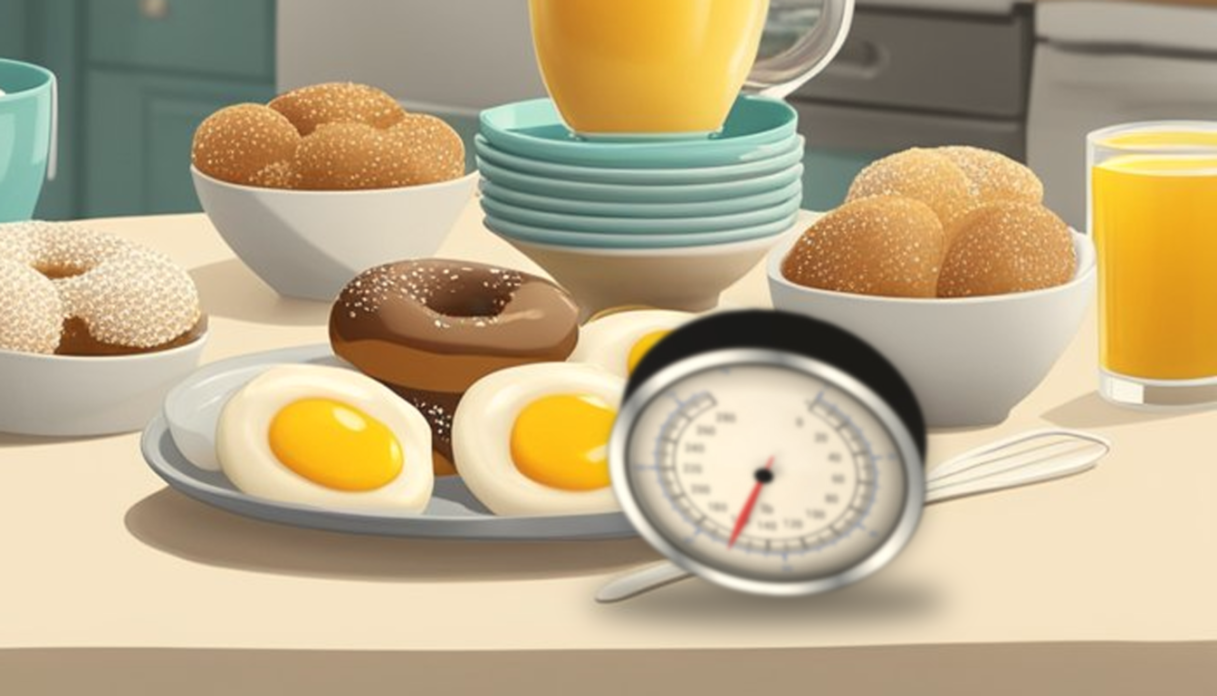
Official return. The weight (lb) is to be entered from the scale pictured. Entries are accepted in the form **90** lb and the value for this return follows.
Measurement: **160** lb
